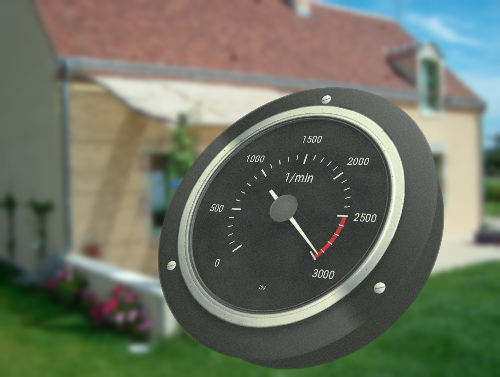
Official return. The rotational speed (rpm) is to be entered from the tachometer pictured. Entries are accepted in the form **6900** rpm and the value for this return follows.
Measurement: **2950** rpm
